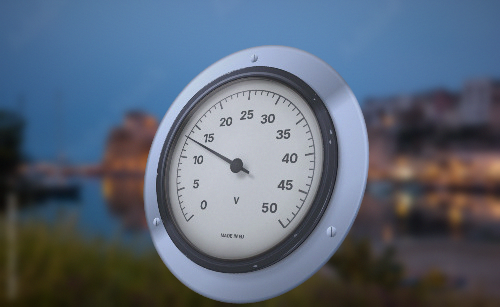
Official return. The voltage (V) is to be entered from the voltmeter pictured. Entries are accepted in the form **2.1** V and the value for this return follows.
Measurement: **13** V
